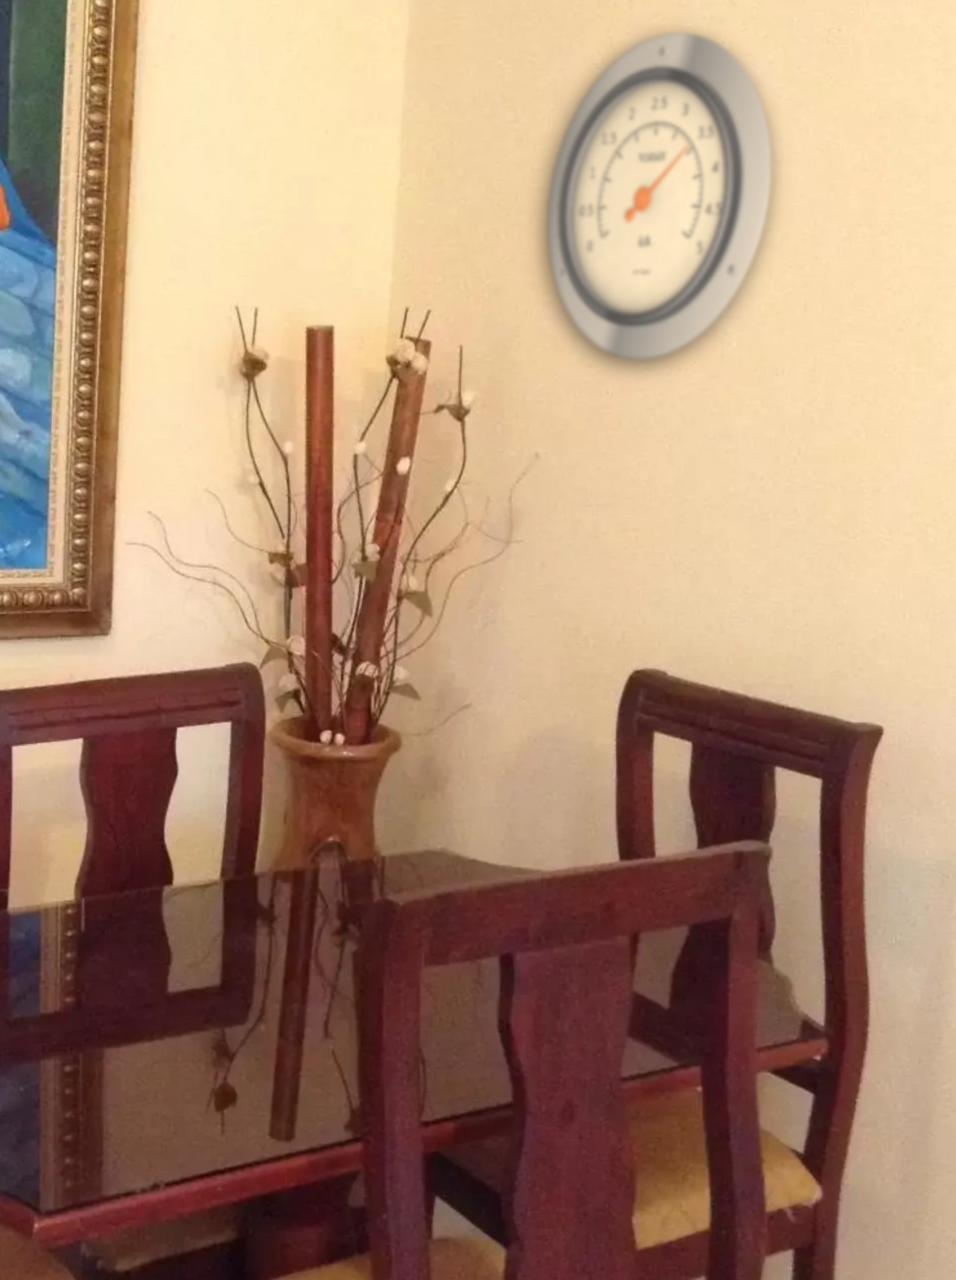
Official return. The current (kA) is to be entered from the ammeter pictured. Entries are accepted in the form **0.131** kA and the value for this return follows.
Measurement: **3.5** kA
